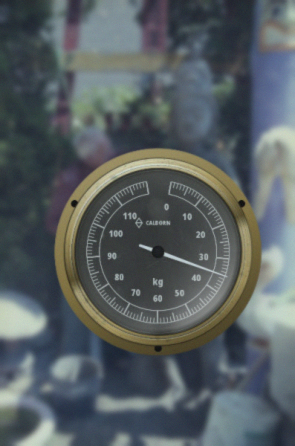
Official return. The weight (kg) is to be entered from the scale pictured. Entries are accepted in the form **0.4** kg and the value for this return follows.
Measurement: **35** kg
